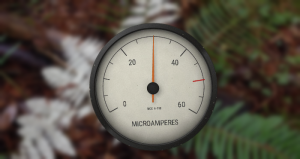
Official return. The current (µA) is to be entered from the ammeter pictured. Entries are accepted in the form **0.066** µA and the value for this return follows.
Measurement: **30** µA
